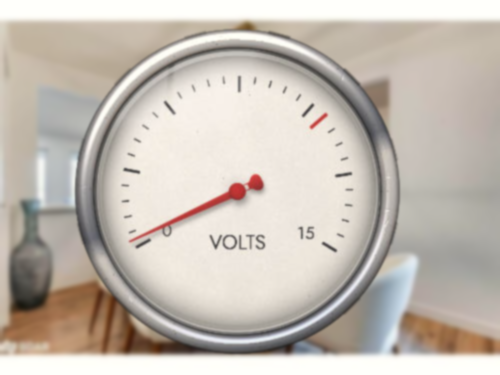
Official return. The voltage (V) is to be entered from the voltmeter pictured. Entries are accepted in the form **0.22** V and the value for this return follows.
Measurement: **0.25** V
